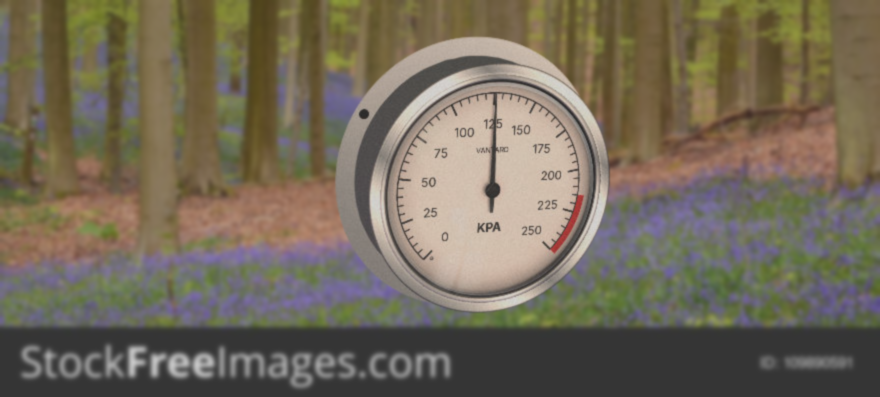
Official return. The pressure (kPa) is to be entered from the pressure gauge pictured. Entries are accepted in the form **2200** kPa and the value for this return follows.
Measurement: **125** kPa
